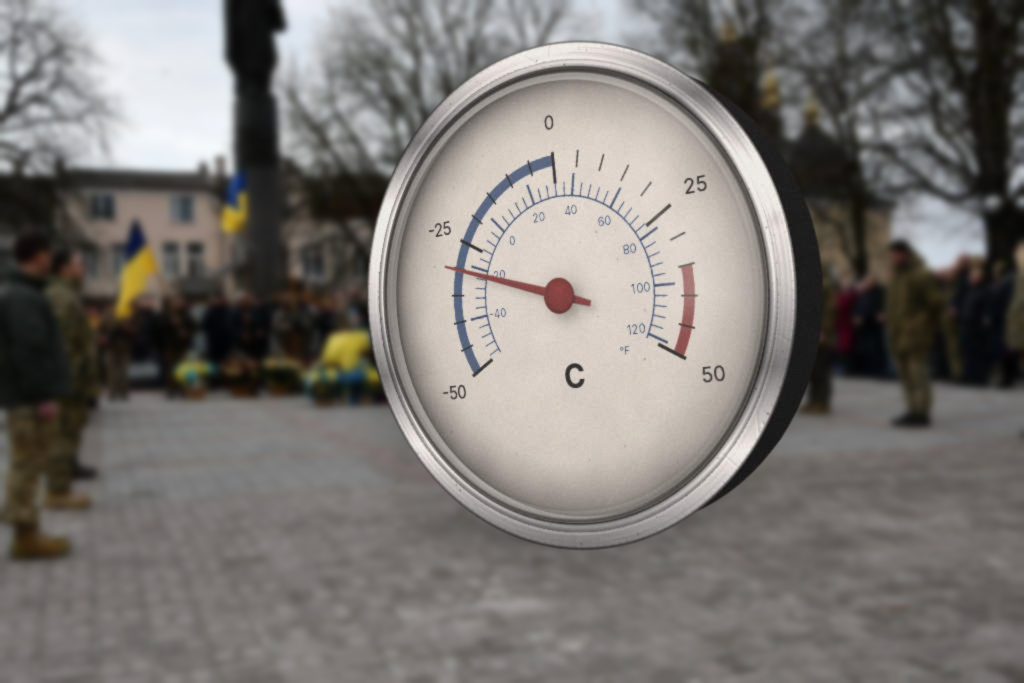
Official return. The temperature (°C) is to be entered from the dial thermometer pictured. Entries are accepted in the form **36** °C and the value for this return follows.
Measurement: **-30** °C
